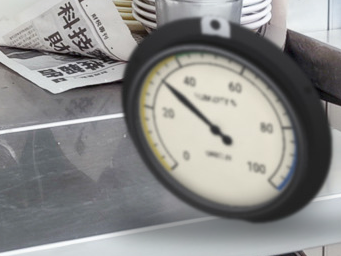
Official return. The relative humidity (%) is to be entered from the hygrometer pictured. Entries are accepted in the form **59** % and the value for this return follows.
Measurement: **32** %
